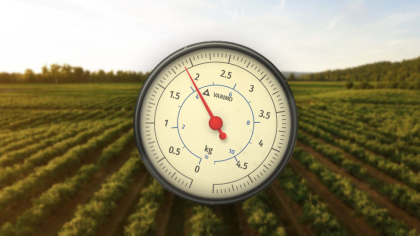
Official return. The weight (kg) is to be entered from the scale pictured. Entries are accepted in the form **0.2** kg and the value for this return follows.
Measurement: **1.9** kg
